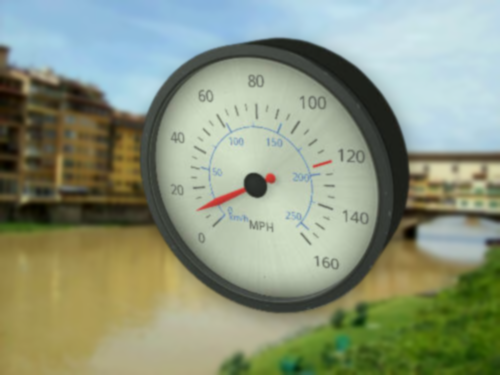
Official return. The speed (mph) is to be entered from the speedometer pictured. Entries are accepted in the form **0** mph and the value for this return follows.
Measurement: **10** mph
